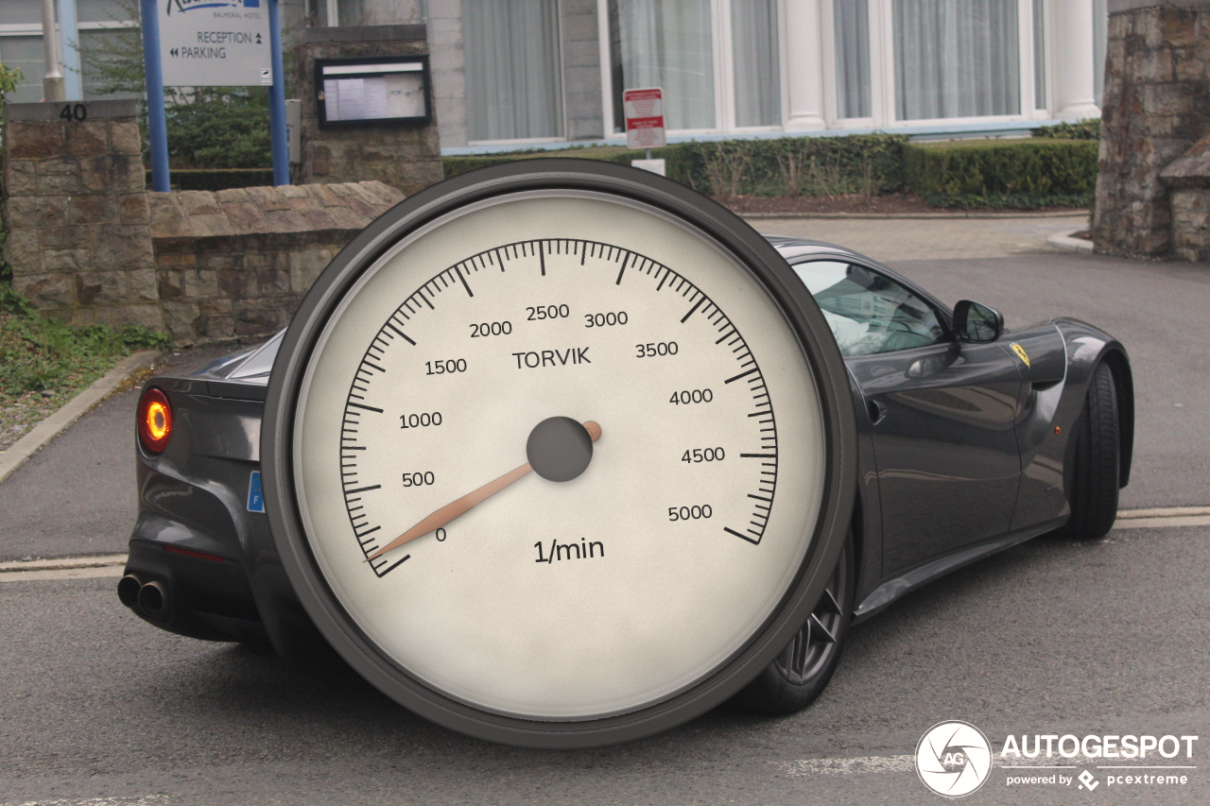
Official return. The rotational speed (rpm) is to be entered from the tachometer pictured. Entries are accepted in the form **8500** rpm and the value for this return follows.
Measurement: **100** rpm
